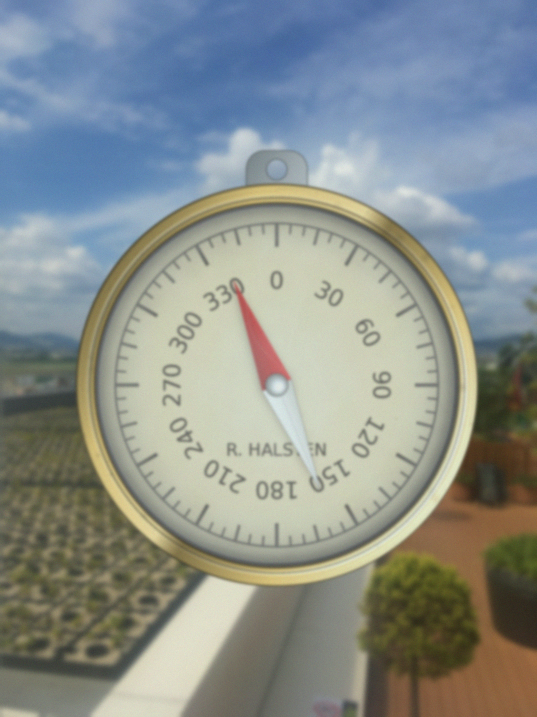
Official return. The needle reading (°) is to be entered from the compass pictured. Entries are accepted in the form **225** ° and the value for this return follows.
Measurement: **337.5** °
